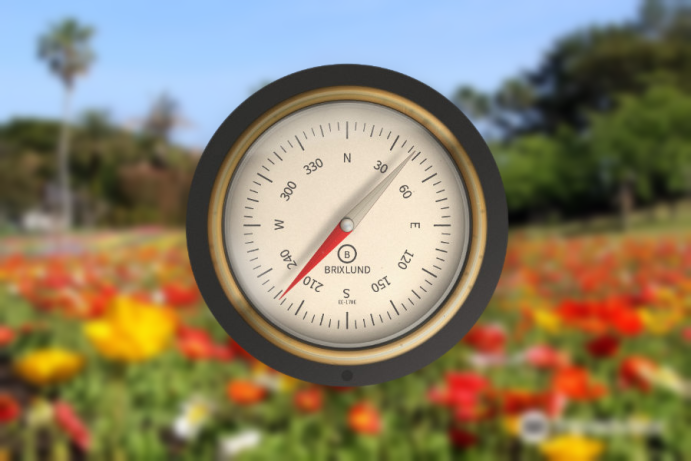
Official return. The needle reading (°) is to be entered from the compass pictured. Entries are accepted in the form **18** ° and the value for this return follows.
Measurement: **222.5** °
